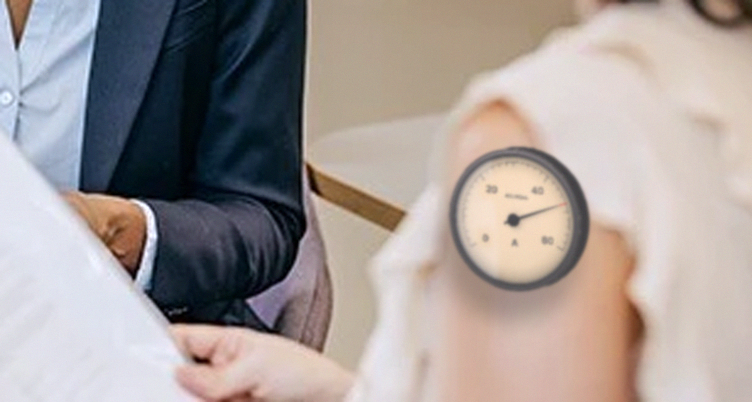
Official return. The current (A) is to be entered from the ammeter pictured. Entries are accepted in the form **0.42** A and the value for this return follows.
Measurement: **48** A
